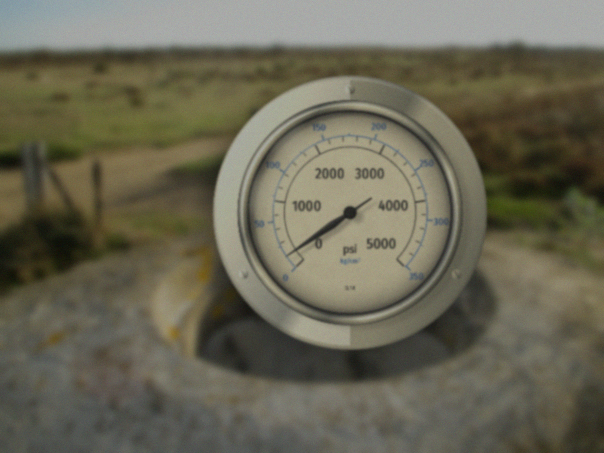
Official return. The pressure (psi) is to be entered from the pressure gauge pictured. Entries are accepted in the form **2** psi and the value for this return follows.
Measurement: **200** psi
